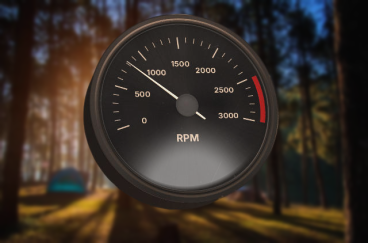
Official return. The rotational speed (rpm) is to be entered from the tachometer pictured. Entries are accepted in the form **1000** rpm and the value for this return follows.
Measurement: **800** rpm
